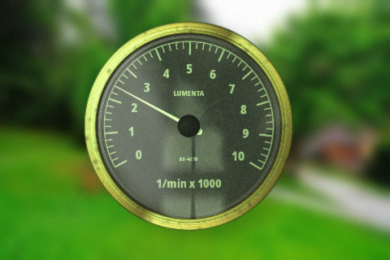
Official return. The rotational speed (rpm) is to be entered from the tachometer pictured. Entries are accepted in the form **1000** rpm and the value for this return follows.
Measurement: **2400** rpm
